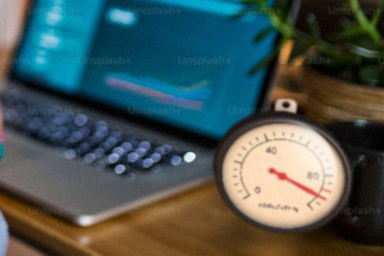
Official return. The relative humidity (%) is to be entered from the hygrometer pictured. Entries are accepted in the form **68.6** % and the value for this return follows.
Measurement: **92** %
